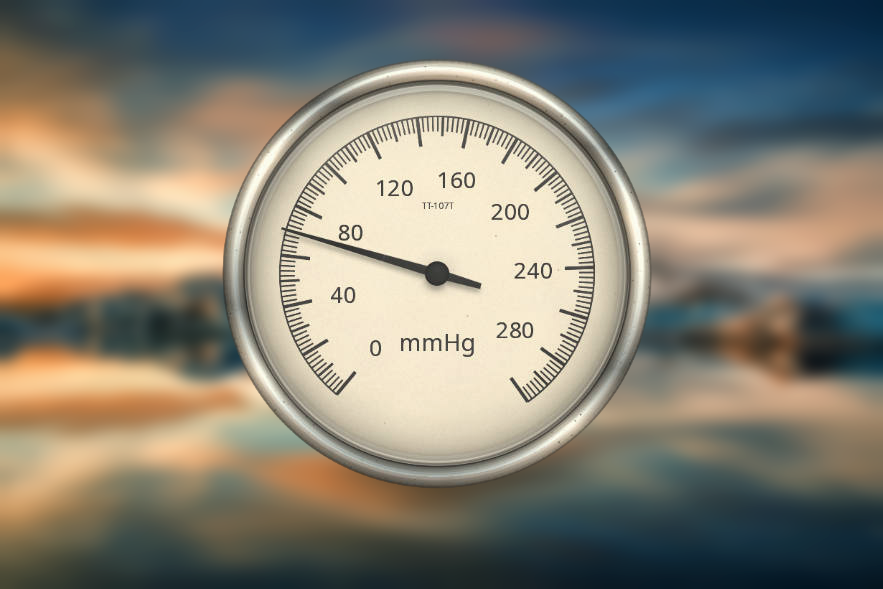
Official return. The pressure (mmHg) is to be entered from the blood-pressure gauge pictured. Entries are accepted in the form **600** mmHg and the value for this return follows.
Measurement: **70** mmHg
